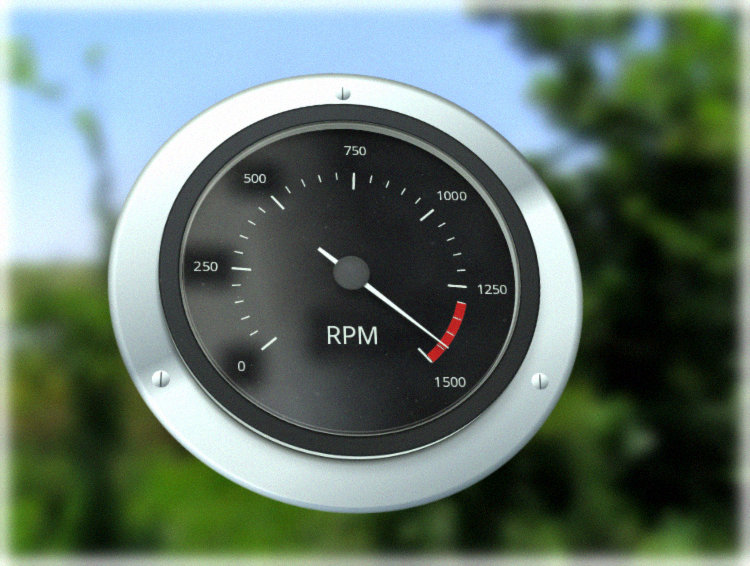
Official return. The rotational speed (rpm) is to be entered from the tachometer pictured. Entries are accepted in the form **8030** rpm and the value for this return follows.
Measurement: **1450** rpm
